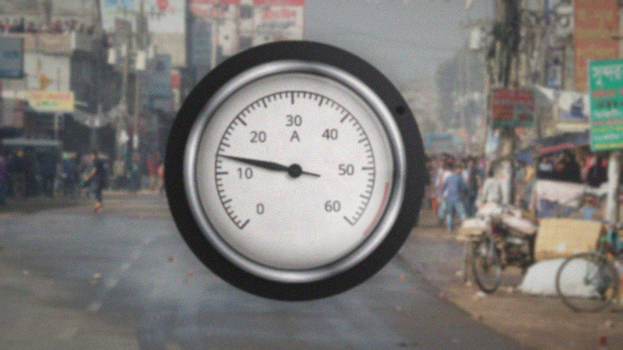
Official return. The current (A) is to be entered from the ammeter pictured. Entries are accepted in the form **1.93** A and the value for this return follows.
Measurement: **13** A
